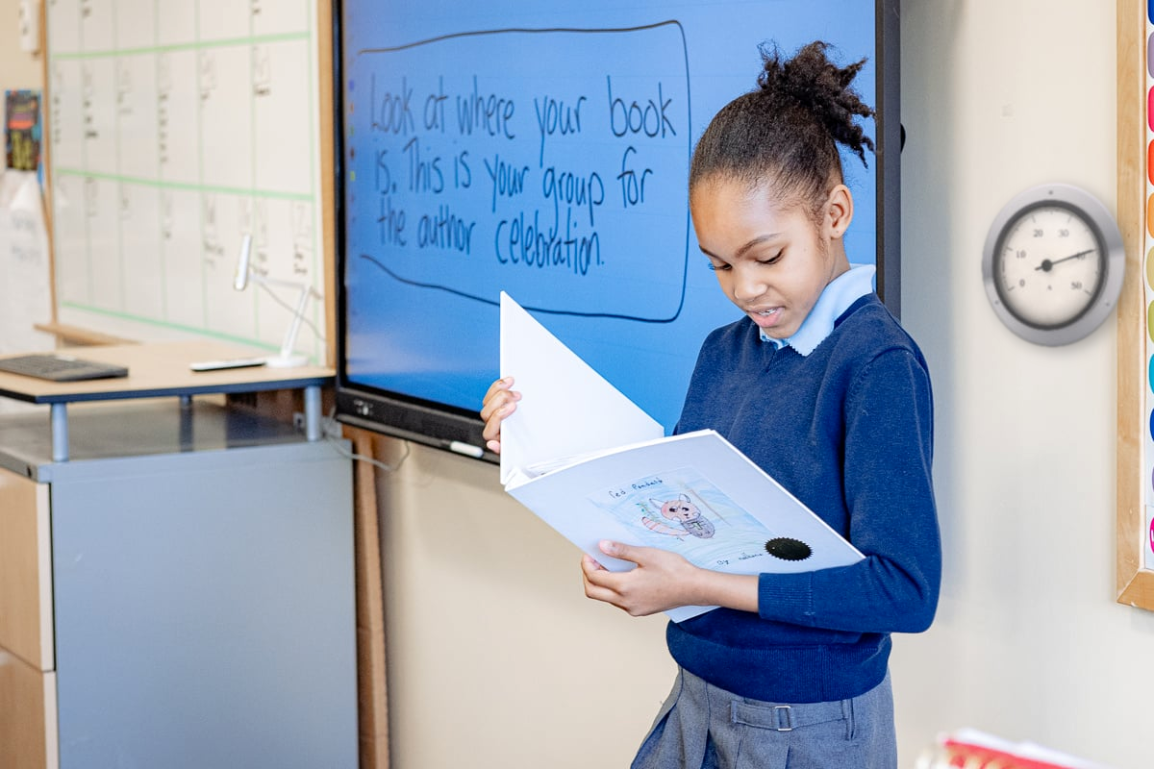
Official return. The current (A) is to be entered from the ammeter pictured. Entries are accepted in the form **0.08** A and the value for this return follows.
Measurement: **40** A
